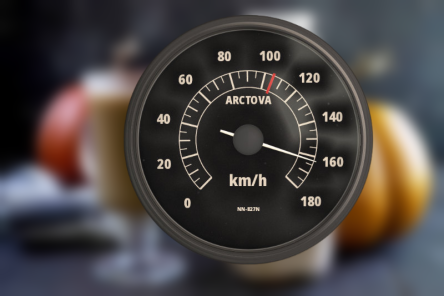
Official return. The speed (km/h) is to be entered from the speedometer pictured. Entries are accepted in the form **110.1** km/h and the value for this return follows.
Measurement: **162.5** km/h
